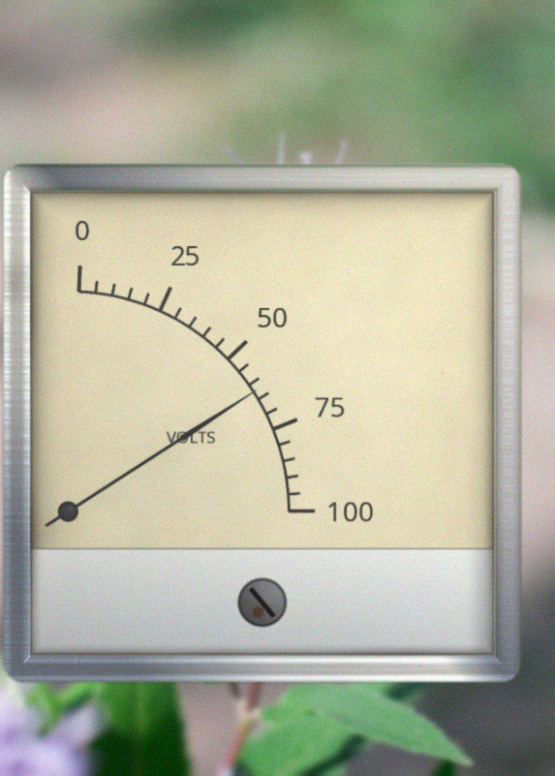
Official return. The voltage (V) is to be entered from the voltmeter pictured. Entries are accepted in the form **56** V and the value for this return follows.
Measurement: **62.5** V
